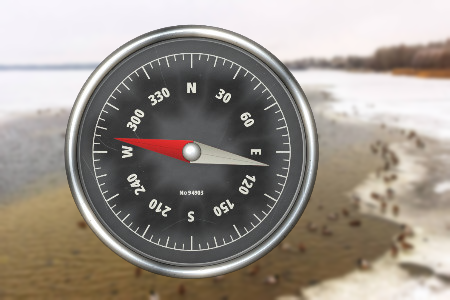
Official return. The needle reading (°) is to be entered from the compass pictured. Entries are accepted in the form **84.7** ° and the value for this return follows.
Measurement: **280** °
